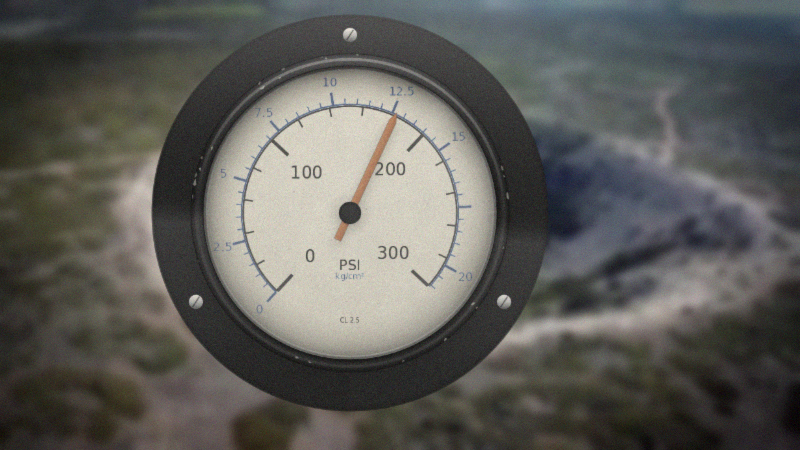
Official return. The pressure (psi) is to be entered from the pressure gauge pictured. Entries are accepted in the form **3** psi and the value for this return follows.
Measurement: **180** psi
